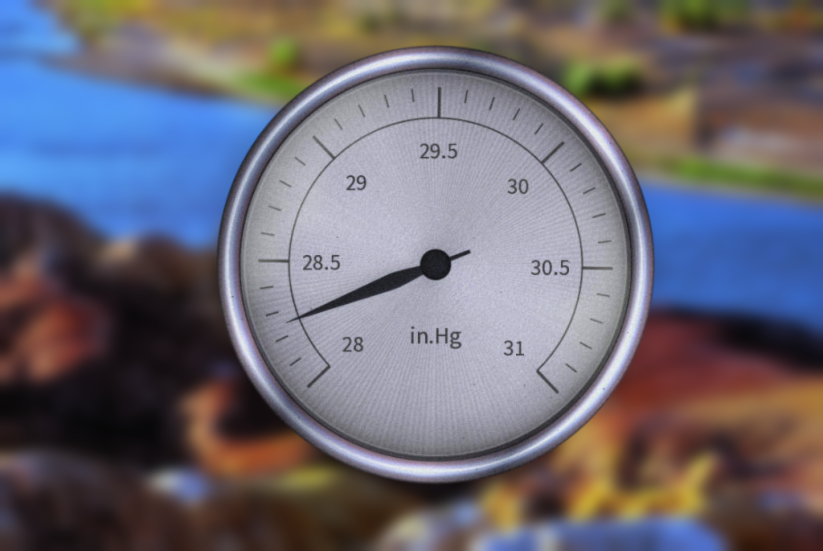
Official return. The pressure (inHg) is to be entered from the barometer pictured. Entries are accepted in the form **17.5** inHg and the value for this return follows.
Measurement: **28.25** inHg
